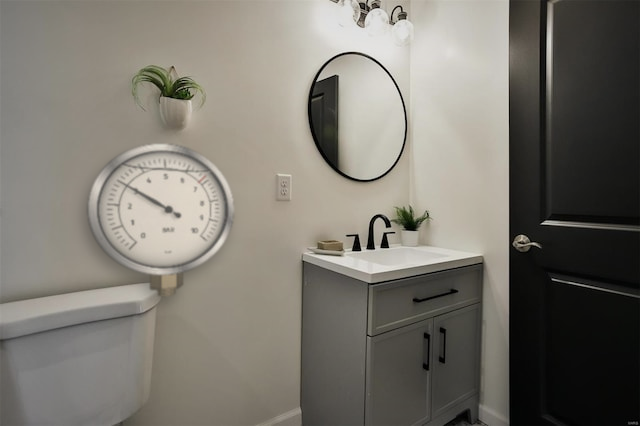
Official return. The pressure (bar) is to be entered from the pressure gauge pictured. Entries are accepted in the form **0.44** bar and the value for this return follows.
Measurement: **3** bar
